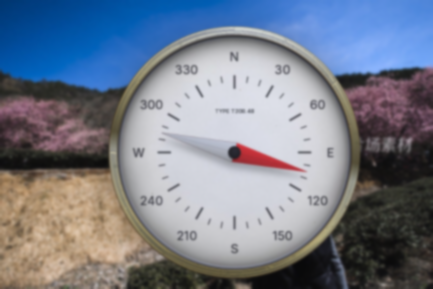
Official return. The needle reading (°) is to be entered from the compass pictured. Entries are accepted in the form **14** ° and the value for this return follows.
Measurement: **105** °
